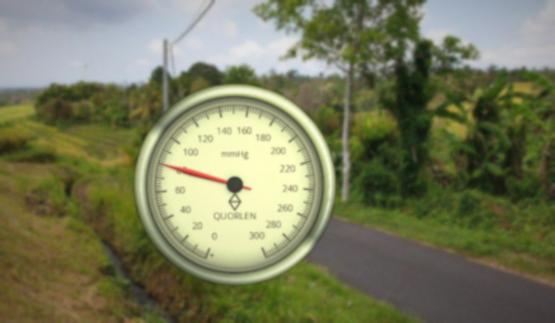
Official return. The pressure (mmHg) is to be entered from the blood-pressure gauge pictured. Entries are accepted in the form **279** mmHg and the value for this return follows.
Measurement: **80** mmHg
